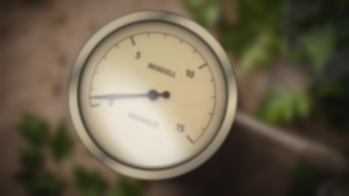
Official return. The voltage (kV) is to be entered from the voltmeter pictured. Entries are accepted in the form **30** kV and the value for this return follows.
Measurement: **0.5** kV
